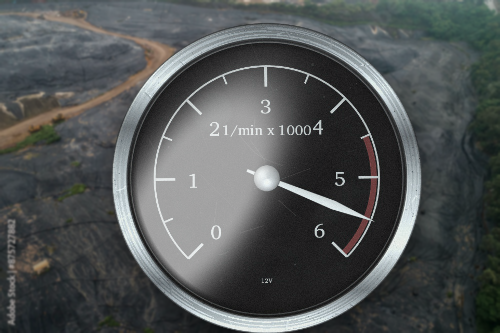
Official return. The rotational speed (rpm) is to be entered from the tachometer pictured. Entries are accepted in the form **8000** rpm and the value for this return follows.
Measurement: **5500** rpm
